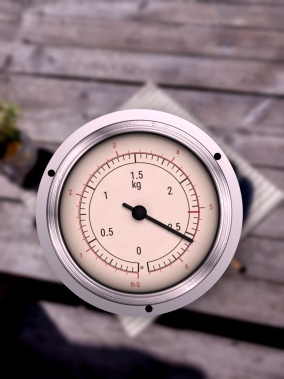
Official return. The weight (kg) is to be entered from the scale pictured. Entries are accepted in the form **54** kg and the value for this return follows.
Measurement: **2.55** kg
